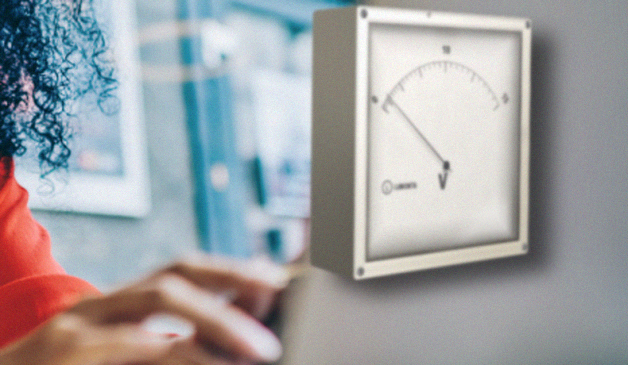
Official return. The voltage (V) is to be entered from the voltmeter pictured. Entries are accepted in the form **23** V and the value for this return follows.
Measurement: **2.5** V
